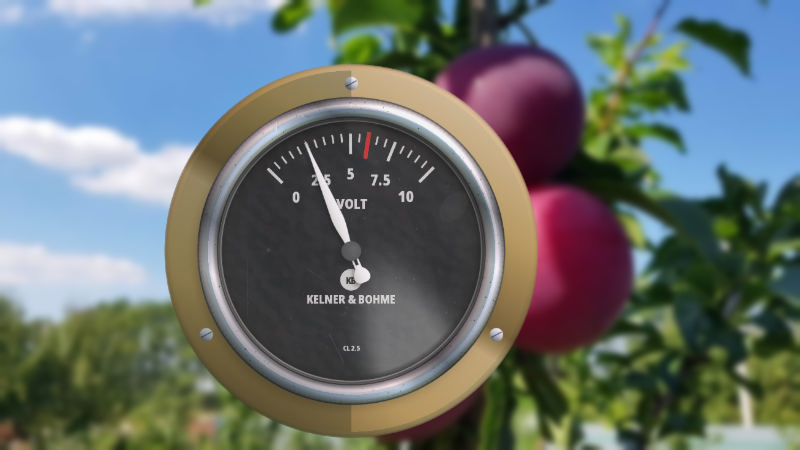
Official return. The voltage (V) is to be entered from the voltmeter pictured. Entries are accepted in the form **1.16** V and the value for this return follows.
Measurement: **2.5** V
